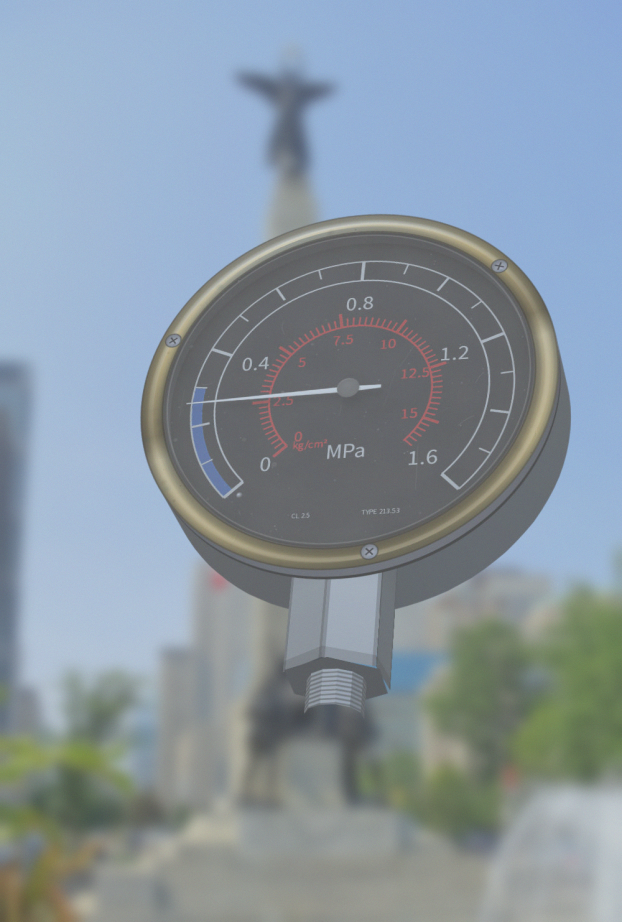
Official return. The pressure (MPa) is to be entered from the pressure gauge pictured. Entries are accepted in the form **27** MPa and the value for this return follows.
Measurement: **0.25** MPa
